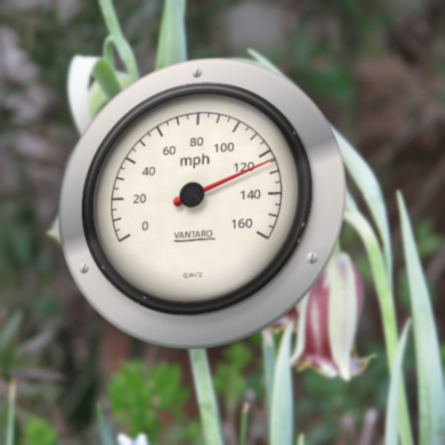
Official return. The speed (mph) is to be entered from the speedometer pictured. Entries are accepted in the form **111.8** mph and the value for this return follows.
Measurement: **125** mph
